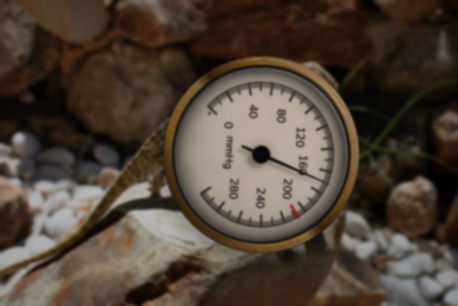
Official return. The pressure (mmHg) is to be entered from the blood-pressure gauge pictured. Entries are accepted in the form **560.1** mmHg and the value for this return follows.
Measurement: **170** mmHg
